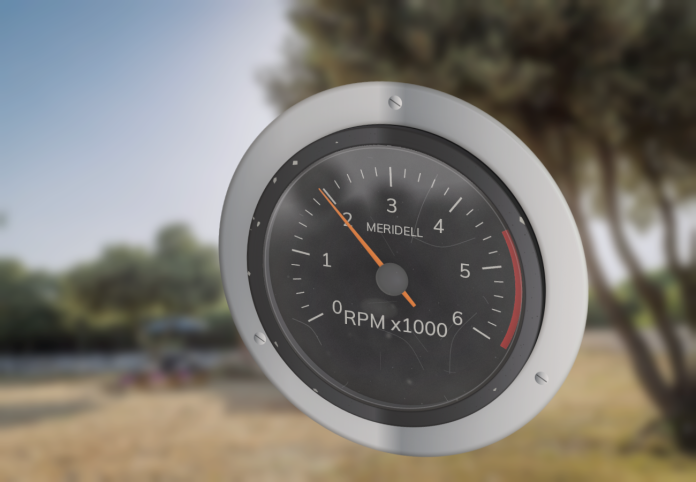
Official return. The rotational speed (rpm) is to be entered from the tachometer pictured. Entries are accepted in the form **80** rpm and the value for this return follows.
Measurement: **2000** rpm
